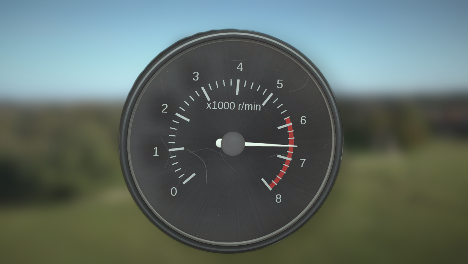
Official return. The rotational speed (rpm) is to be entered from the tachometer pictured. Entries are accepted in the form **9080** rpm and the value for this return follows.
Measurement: **6600** rpm
